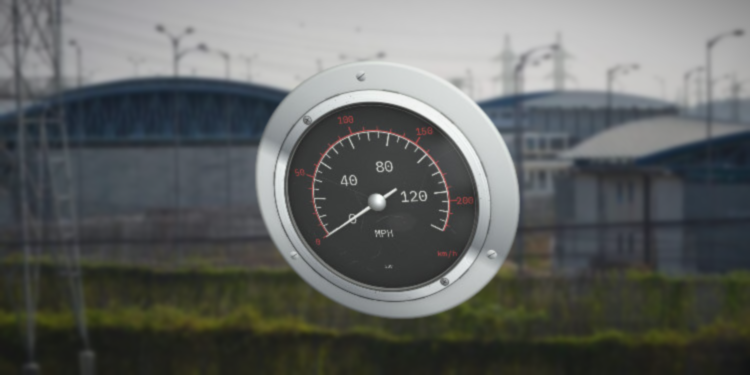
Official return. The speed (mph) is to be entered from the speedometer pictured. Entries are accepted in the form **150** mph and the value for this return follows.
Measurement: **0** mph
